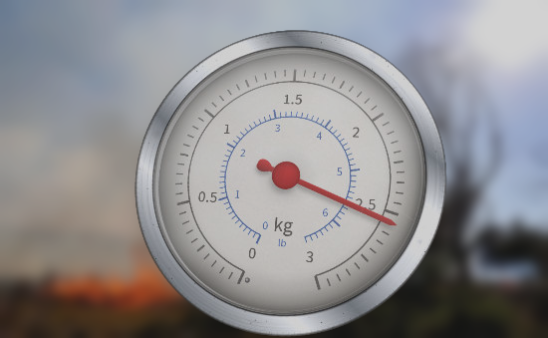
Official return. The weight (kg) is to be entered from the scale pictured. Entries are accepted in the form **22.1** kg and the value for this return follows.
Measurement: **2.55** kg
